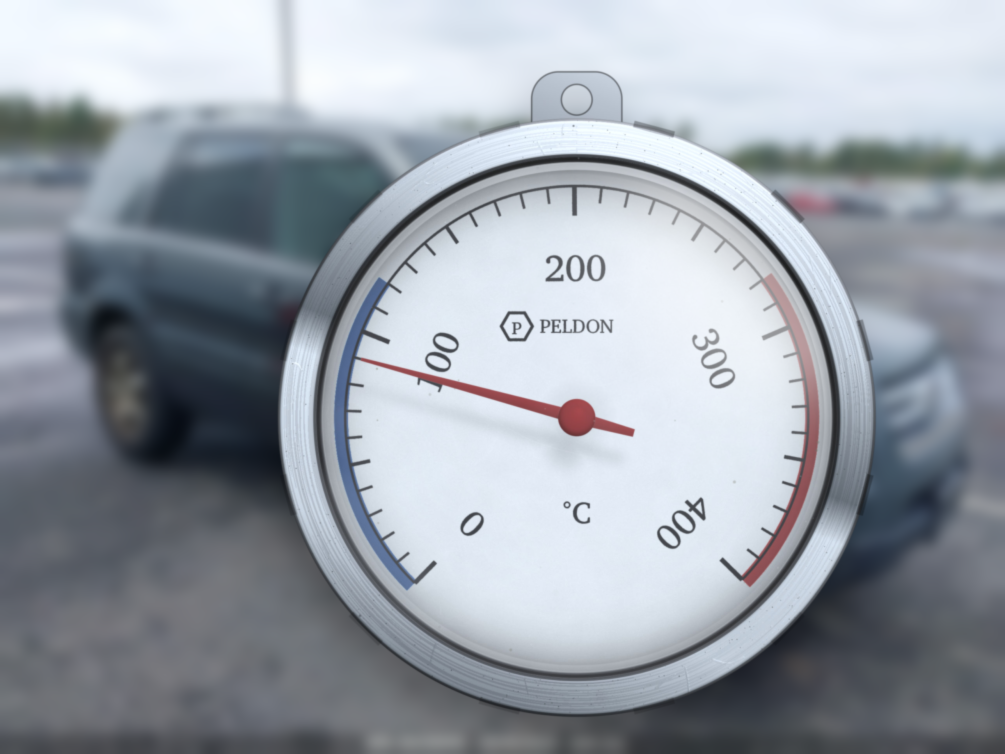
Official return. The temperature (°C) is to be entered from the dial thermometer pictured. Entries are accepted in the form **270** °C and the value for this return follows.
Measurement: **90** °C
